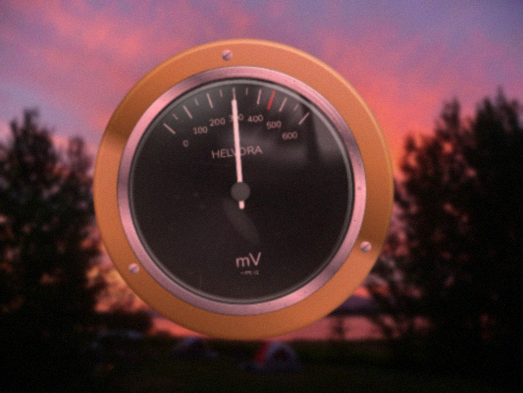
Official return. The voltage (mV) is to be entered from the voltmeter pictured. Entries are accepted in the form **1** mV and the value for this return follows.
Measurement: **300** mV
